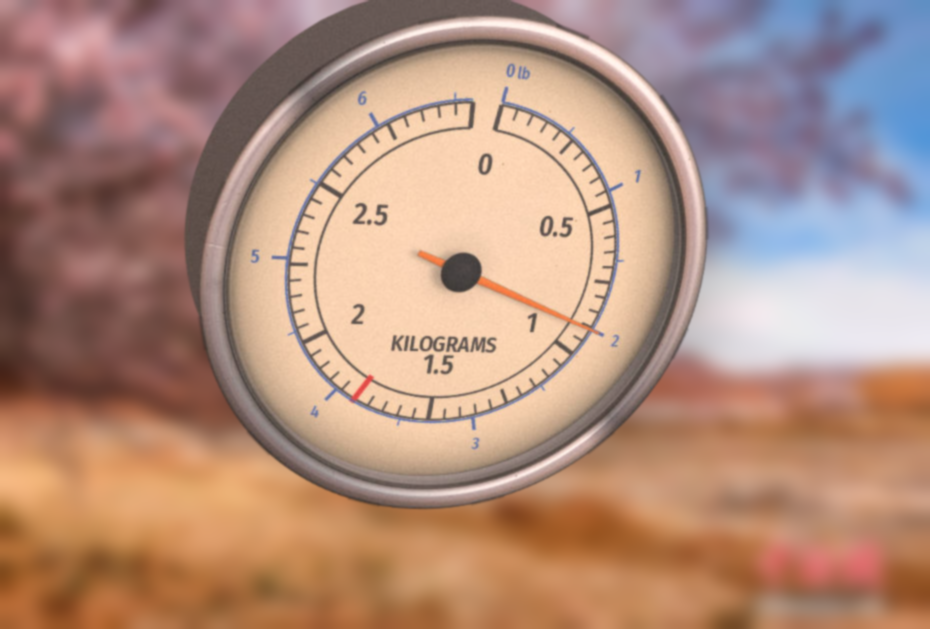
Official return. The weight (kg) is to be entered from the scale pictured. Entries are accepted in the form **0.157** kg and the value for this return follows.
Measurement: **0.9** kg
